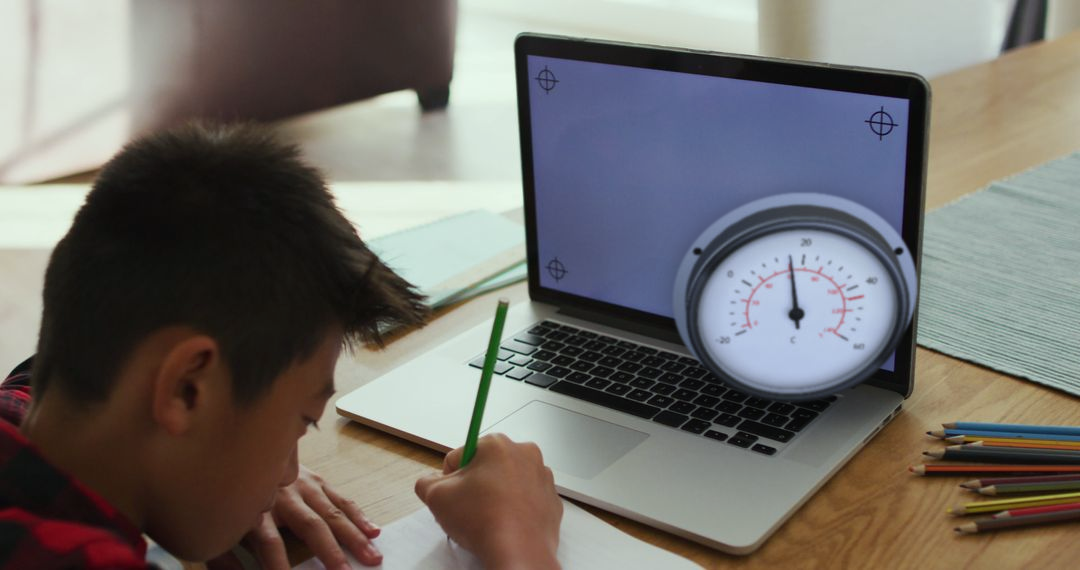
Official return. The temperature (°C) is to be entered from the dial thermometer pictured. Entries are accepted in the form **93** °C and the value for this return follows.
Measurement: **16** °C
